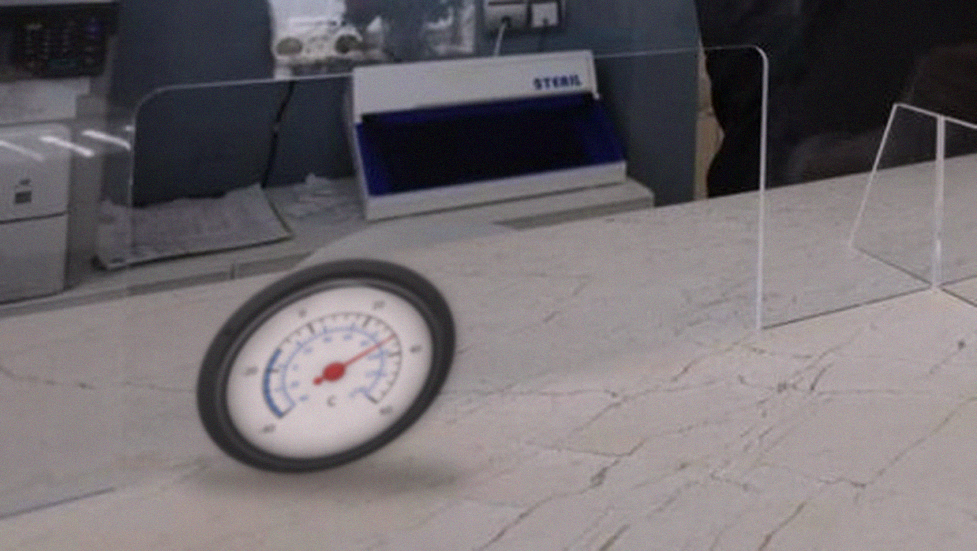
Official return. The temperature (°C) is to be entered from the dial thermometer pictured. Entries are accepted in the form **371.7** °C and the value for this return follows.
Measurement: **32** °C
